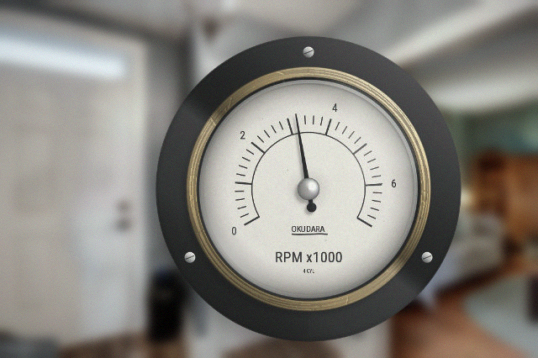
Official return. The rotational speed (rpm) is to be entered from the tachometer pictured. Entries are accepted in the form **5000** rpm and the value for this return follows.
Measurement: **3200** rpm
